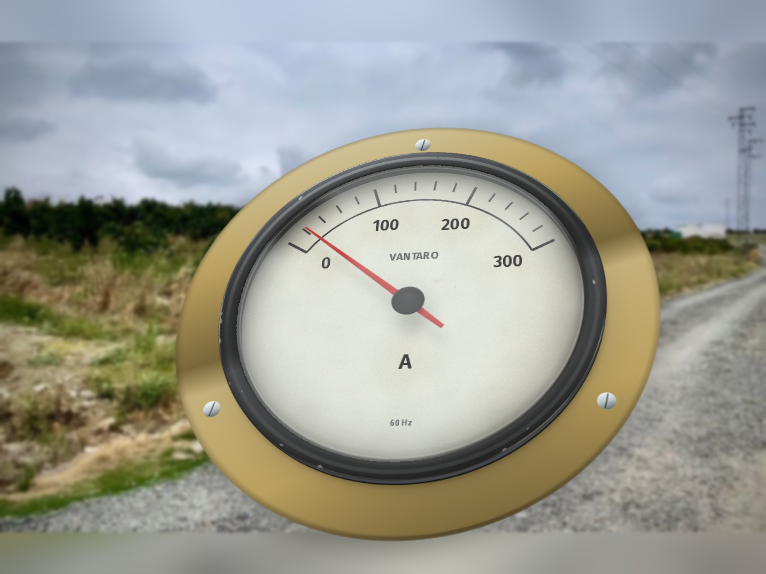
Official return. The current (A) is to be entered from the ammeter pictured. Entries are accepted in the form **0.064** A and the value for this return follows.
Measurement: **20** A
